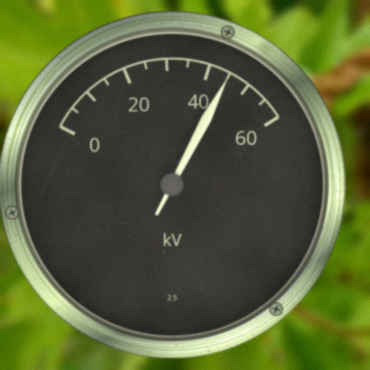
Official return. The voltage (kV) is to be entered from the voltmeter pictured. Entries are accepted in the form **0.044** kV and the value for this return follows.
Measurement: **45** kV
